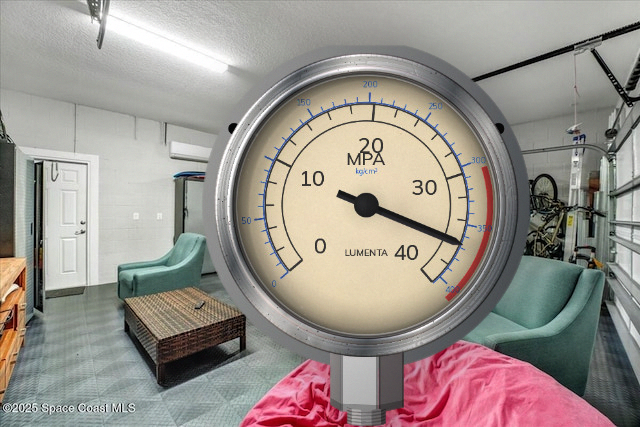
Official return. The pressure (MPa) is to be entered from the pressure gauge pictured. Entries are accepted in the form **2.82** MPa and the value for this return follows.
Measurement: **36** MPa
